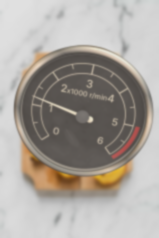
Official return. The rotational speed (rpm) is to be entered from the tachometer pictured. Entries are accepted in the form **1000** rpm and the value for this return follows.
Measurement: **1250** rpm
